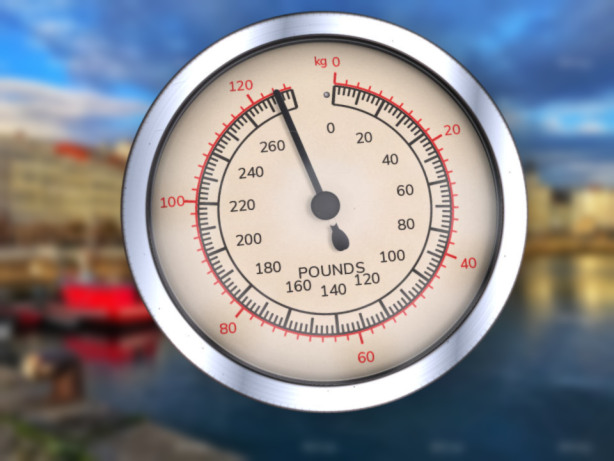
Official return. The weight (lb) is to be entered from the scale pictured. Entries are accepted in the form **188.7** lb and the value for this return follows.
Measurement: **274** lb
